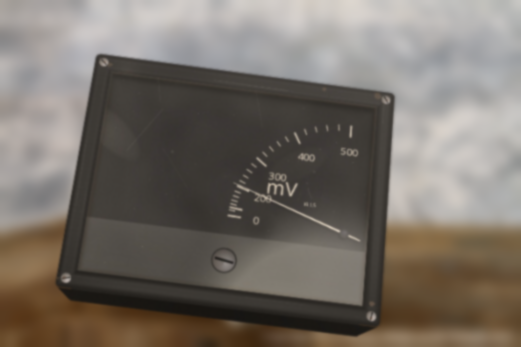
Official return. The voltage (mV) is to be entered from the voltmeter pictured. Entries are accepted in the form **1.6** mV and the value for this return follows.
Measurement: **200** mV
